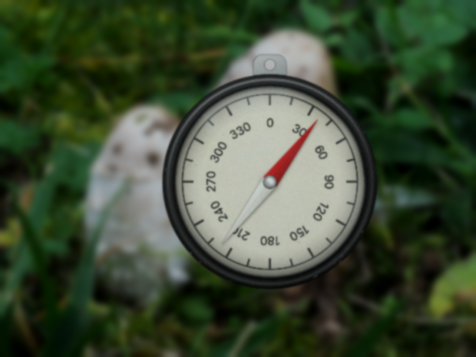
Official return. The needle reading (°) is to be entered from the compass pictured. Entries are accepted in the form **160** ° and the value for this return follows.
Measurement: **37.5** °
